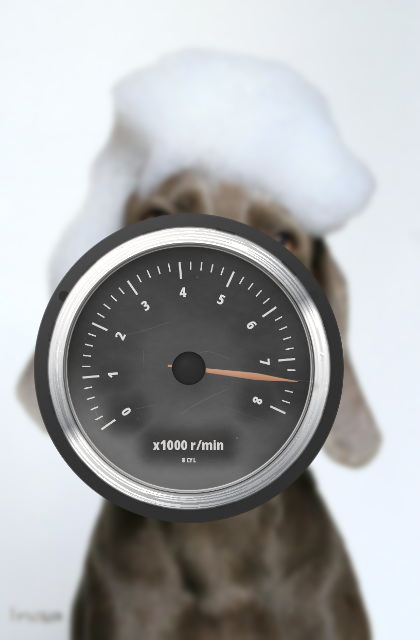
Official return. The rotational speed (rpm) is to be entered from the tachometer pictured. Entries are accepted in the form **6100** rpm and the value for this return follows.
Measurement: **7400** rpm
